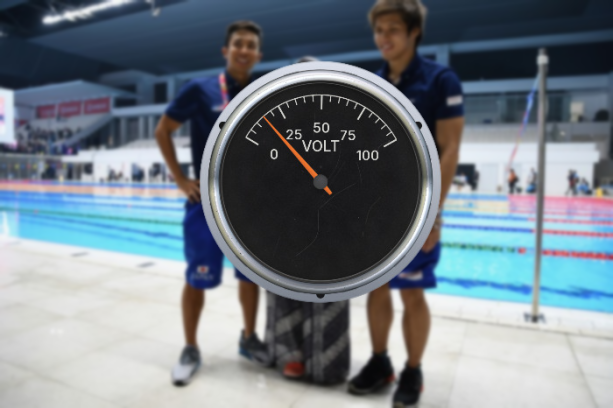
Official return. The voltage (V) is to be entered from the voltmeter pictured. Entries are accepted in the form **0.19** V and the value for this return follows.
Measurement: **15** V
